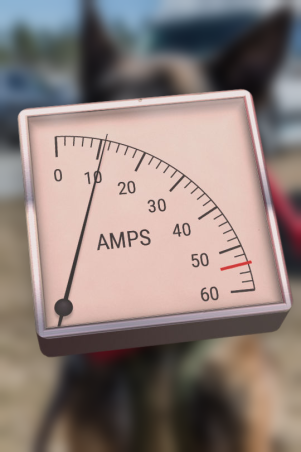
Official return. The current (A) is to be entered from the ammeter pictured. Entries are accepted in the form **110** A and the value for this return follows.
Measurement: **11** A
